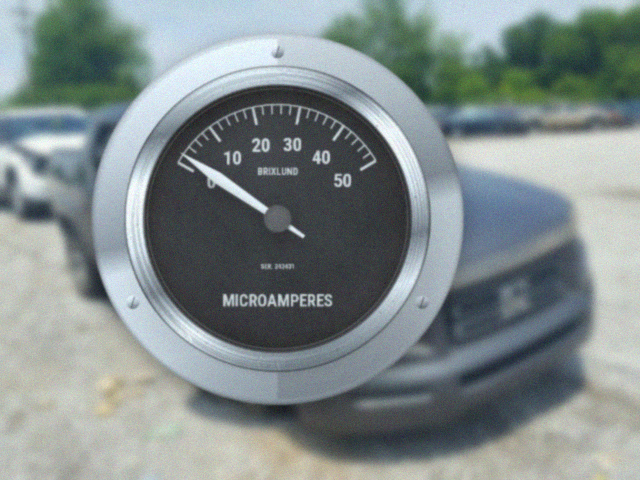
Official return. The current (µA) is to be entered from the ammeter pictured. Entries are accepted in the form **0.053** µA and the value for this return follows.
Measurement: **2** µA
